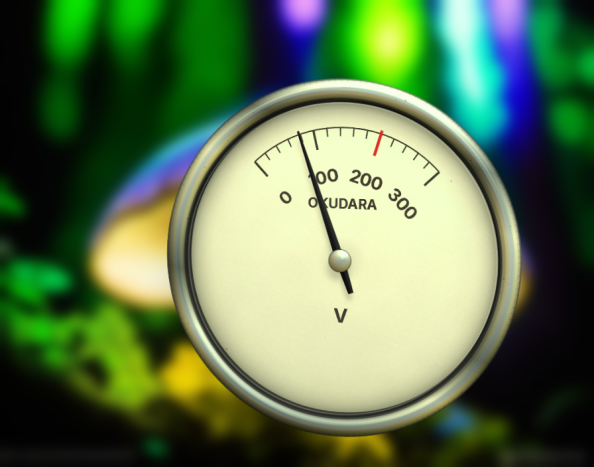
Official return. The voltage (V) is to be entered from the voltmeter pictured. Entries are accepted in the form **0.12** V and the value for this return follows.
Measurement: **80** V
